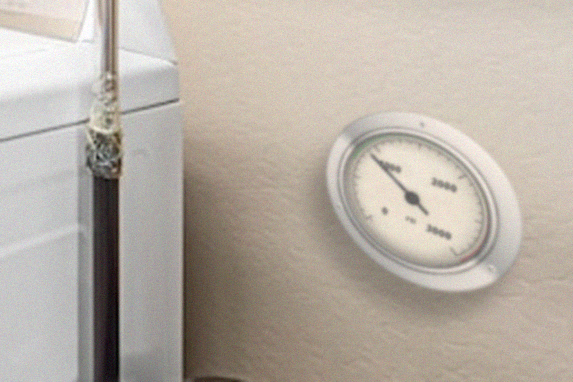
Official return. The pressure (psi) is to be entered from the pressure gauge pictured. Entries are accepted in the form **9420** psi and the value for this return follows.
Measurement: **900** psi
